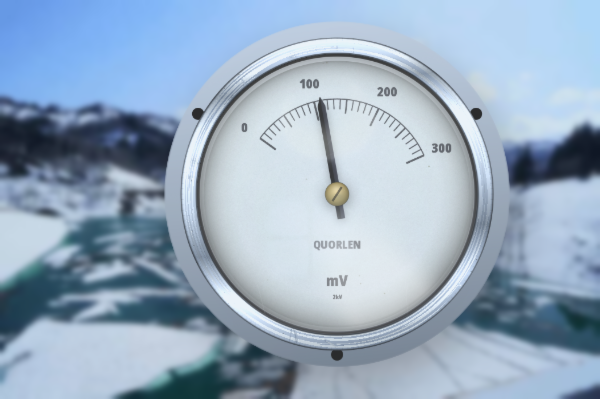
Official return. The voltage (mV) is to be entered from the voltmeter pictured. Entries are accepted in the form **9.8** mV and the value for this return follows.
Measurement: **110** mV
